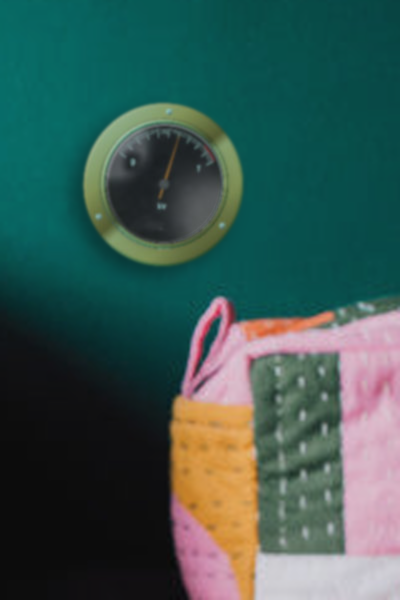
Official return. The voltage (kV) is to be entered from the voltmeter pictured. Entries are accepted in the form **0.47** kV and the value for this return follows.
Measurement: **0.6** kV
